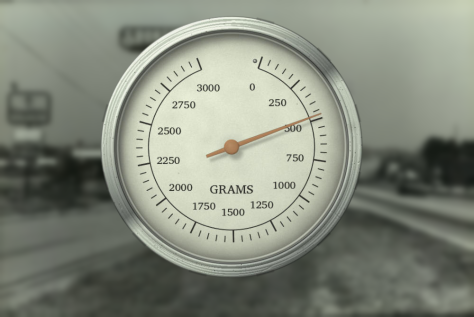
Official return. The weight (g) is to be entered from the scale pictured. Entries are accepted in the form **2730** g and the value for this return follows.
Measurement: **475** g
